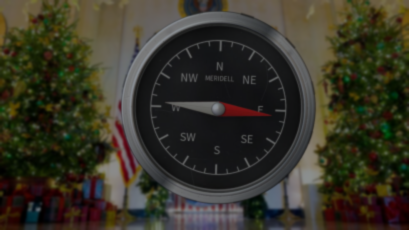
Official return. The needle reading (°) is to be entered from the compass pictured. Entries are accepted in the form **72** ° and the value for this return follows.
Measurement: **95** °
